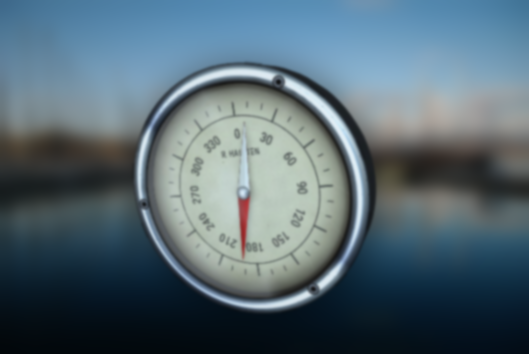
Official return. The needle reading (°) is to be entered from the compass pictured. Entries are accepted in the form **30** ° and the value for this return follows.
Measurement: **190** °
